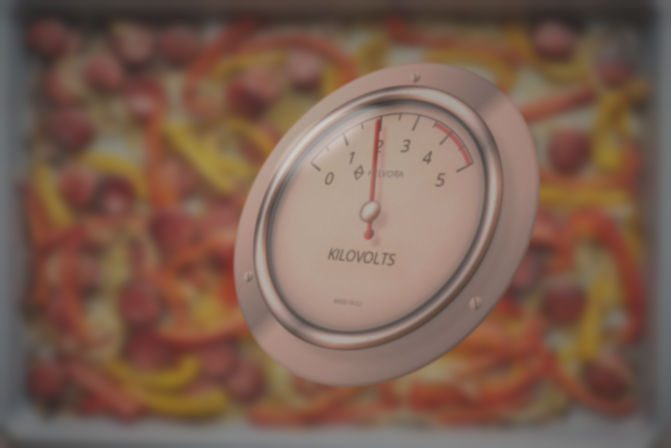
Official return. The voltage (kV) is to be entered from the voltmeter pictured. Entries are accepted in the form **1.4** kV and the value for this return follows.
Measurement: **2** kV
